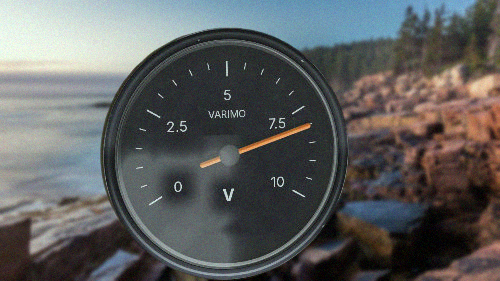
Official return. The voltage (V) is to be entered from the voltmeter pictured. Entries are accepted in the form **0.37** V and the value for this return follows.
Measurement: **8** V
